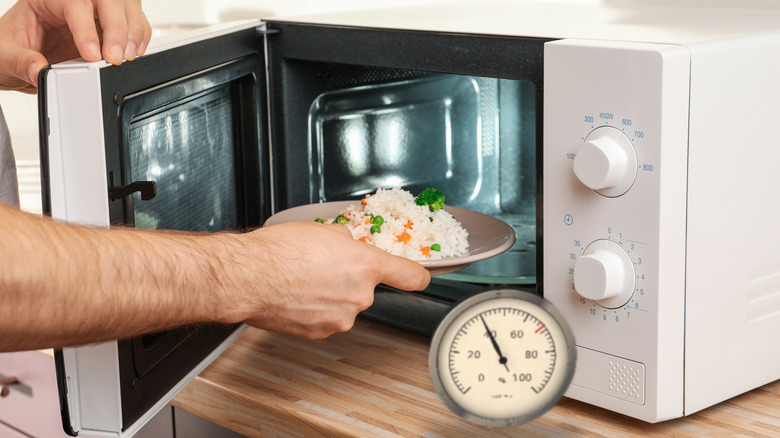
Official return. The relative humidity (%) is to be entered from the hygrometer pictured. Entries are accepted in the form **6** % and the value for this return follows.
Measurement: **40** %
